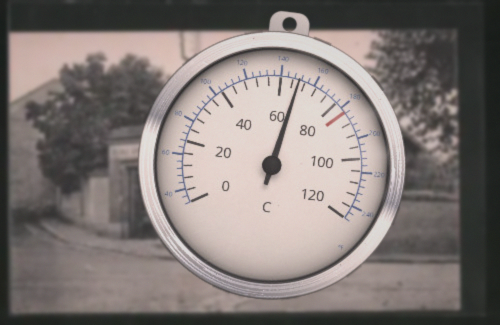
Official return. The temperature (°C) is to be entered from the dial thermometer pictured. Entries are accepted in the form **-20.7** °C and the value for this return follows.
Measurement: **66** °C
